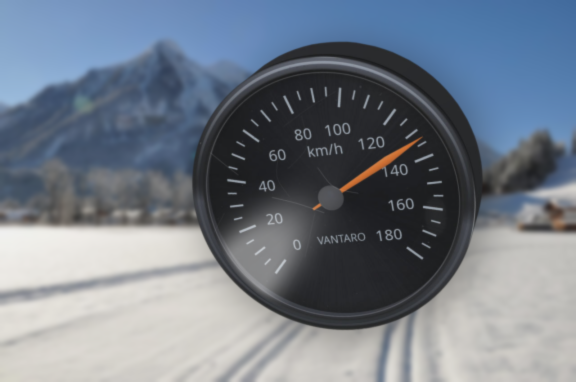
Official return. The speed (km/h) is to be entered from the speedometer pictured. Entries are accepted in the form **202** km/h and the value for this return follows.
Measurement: **132.5** km/h
